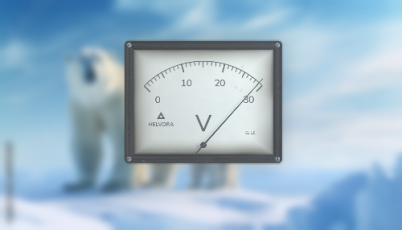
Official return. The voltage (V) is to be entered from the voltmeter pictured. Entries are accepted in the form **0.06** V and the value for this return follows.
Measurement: **29** V
